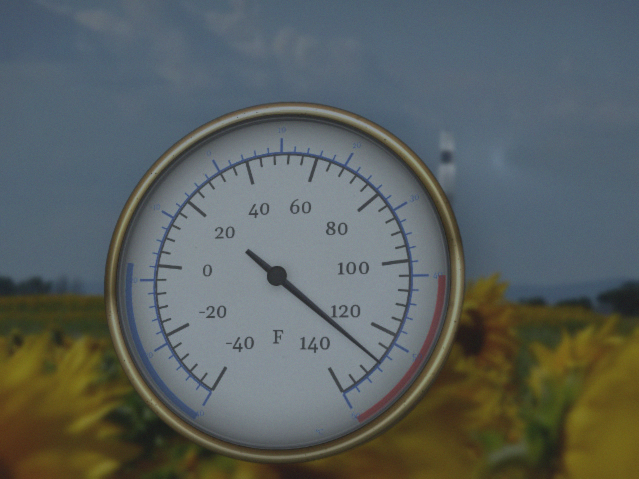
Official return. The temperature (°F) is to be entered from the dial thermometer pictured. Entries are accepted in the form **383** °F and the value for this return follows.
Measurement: **128** °F
